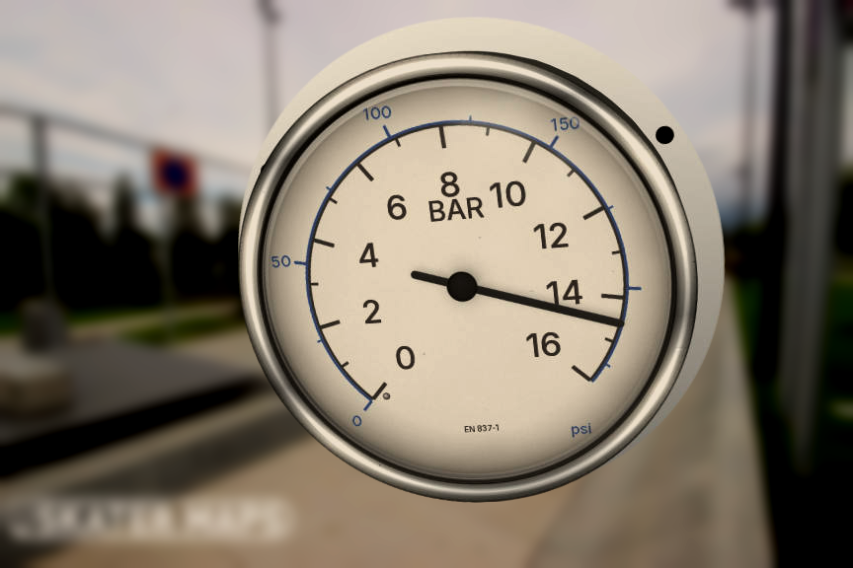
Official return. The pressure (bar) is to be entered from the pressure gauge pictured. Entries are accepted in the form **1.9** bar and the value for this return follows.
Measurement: **14.5** bar
